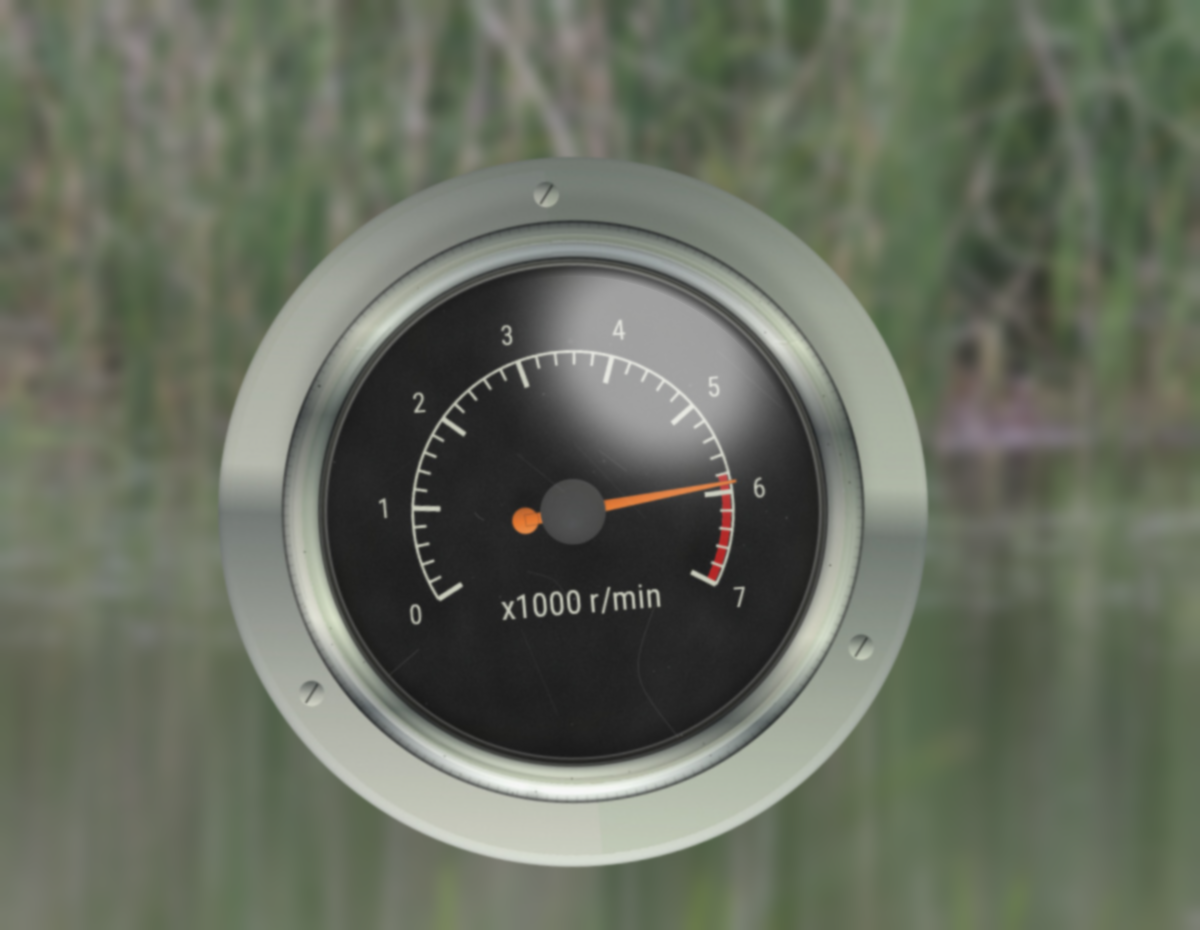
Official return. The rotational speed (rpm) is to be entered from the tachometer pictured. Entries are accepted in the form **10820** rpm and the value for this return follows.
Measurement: **5900** rpm
